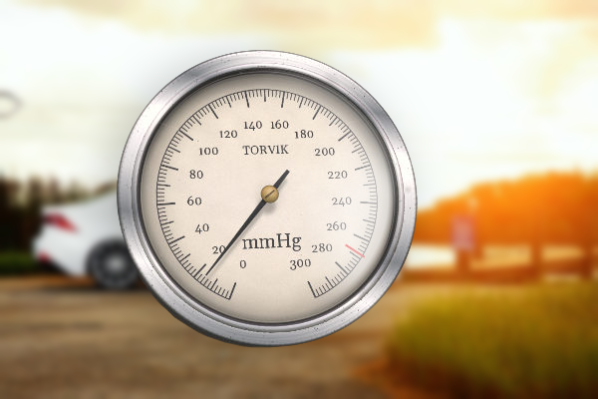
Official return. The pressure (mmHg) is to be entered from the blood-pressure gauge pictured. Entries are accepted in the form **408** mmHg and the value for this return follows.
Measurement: **16** mmHg
